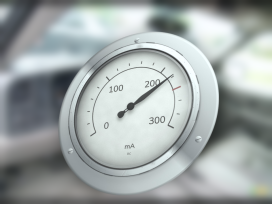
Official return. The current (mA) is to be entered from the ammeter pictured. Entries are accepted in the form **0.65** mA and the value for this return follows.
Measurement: **220** mA
